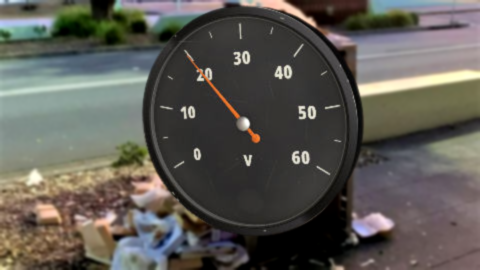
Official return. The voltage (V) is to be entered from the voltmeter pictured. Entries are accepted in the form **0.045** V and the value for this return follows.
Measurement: **20** V
